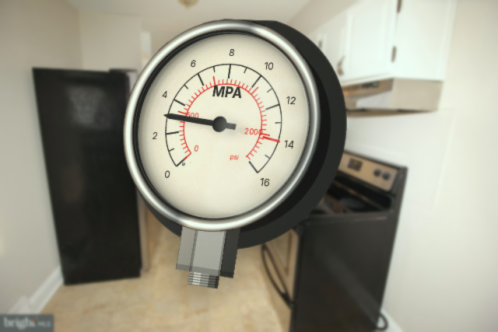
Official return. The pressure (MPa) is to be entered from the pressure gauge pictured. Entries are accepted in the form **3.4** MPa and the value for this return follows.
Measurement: **3** MPa
